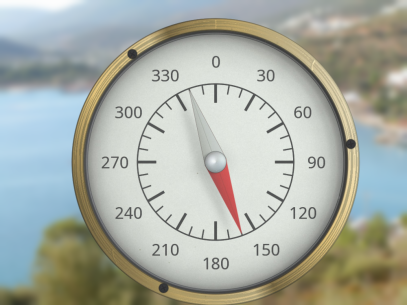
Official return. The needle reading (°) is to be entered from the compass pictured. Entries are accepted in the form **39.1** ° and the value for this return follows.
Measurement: **160** °
